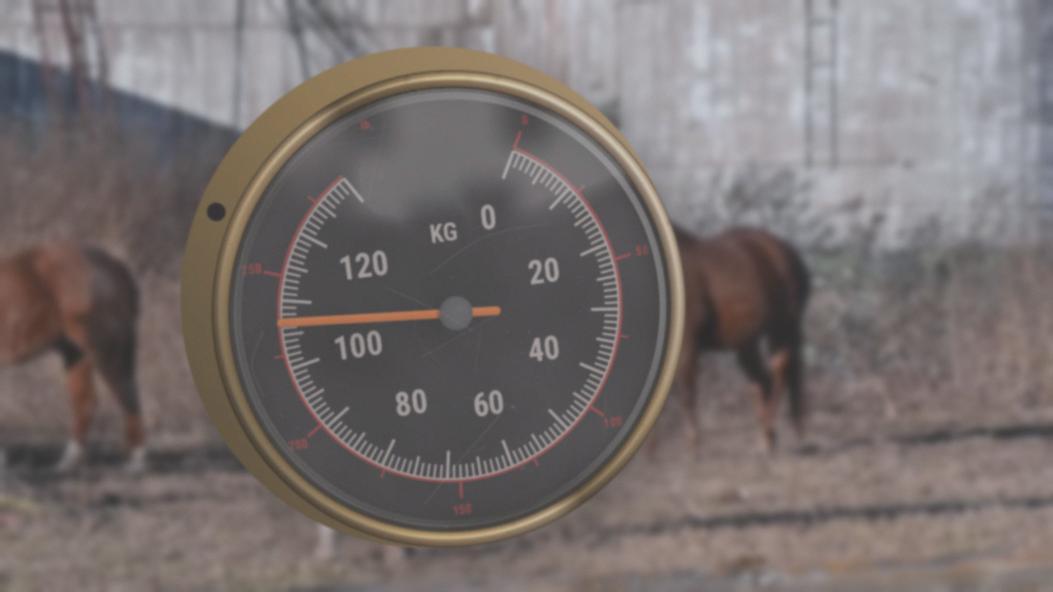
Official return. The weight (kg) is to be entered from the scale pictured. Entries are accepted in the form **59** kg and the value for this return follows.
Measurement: **107** kg
